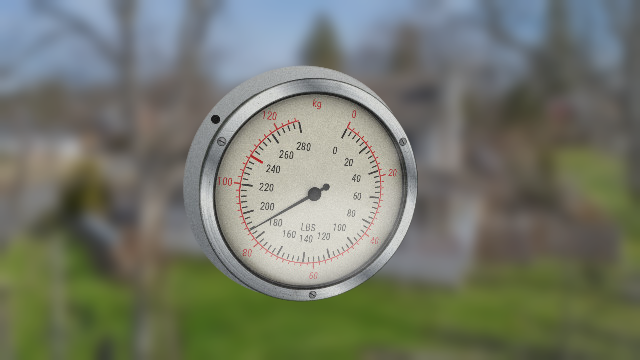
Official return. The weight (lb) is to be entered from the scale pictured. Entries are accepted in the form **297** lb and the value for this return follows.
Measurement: **188** lb
